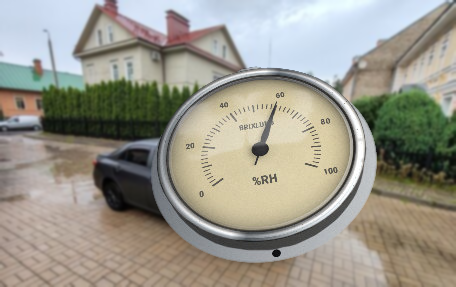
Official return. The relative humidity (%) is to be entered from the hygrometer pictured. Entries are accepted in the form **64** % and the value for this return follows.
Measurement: **60** %
